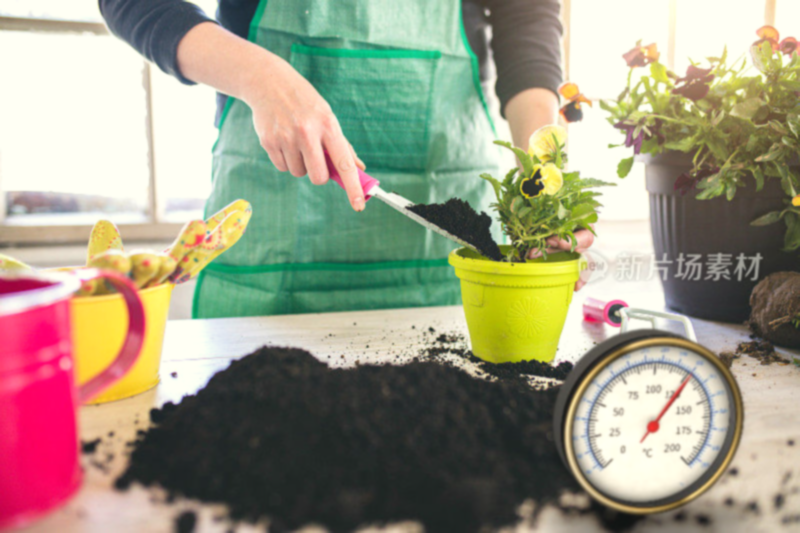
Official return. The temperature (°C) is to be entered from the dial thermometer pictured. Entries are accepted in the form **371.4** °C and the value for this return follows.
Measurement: **125** °C
